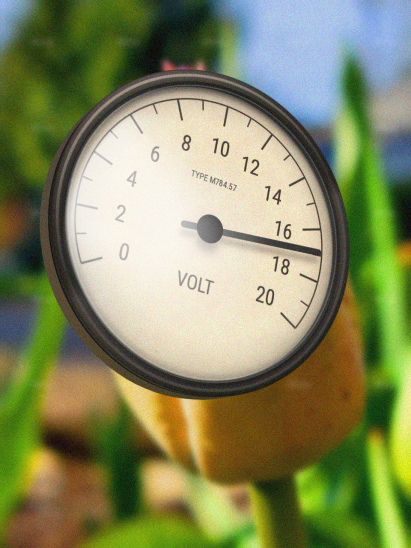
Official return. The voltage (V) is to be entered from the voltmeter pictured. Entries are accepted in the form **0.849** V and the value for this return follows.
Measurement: **17** V
